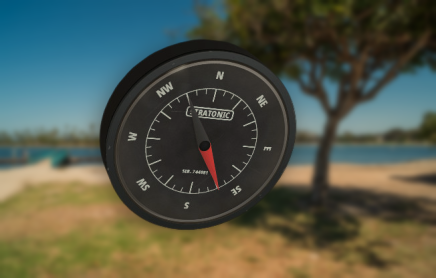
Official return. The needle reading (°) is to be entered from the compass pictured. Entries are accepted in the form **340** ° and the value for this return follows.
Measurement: **150** °
